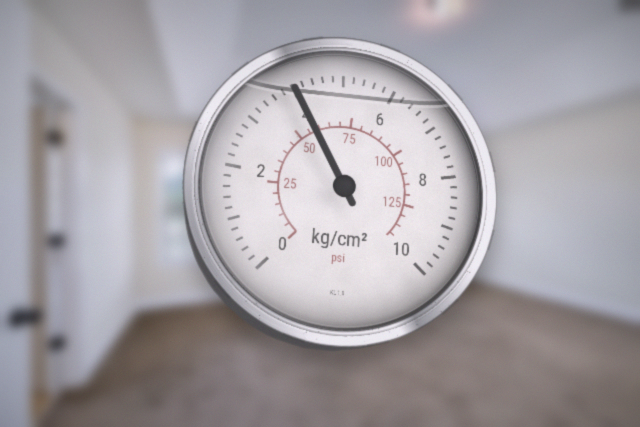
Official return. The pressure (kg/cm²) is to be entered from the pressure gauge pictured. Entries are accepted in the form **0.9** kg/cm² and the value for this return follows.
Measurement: **4** kg/cm²
